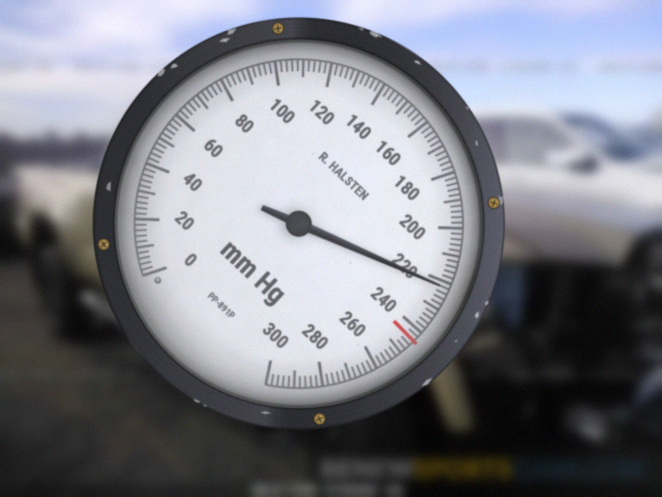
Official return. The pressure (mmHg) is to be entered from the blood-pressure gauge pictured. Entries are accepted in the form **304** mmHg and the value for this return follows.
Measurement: **222** mmHg
